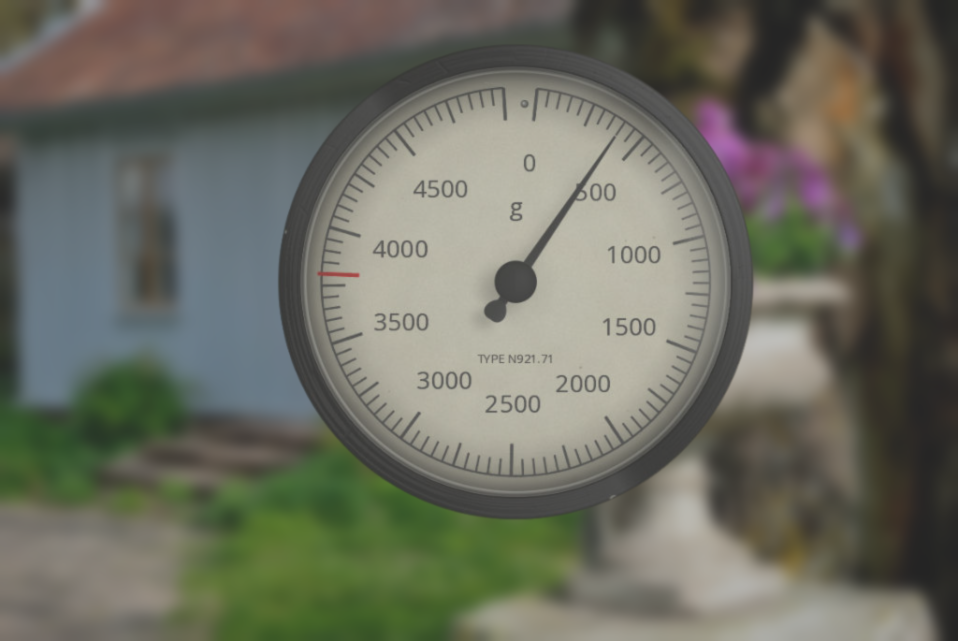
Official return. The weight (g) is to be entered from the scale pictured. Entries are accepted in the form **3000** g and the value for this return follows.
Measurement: **400** g
